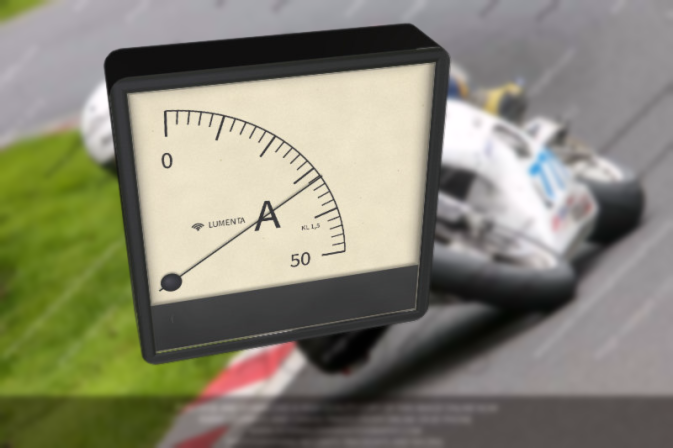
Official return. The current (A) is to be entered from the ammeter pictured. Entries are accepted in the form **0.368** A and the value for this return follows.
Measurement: **32** A
